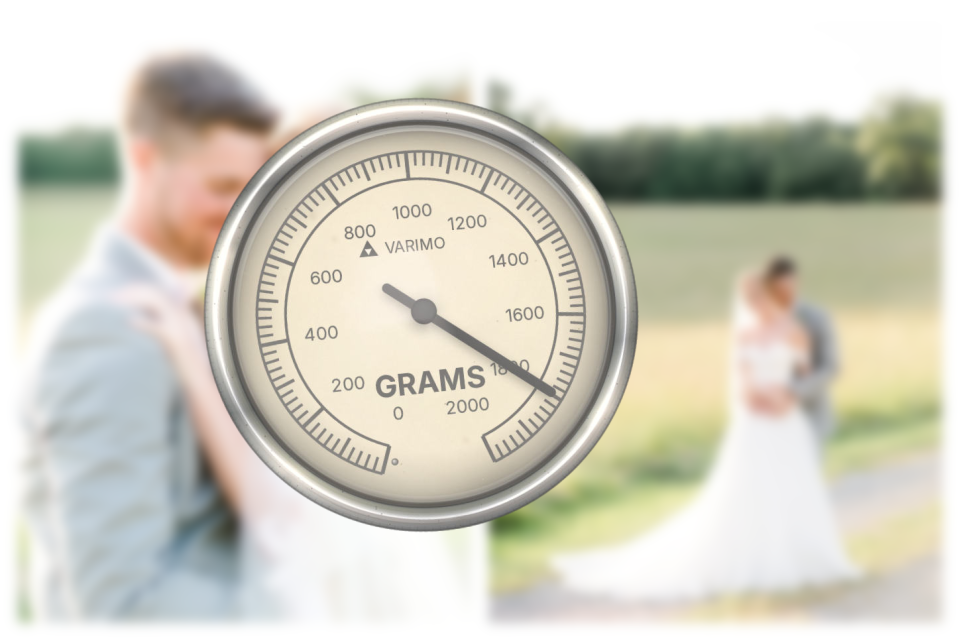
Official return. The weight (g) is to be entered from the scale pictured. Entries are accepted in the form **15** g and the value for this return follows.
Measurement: **1800** g
